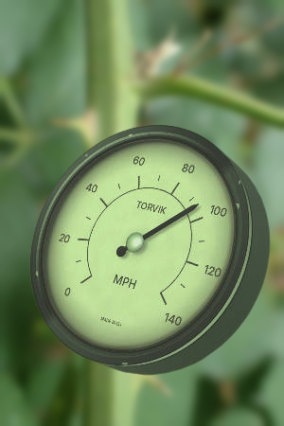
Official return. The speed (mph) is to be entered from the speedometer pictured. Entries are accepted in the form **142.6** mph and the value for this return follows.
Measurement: **95** mph
